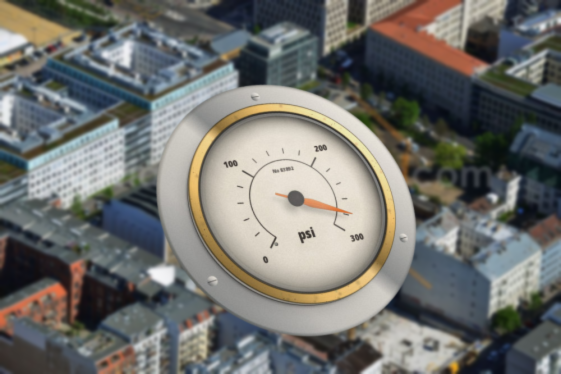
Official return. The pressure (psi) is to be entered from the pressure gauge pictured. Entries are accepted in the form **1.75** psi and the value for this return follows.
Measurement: **280** psi
